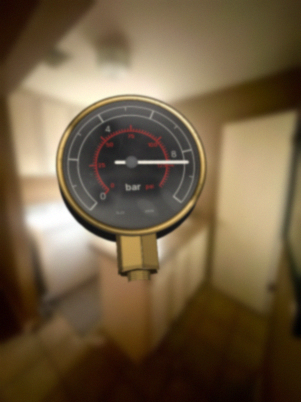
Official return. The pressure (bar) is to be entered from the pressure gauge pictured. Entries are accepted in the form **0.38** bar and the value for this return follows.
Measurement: **8.5** bar
